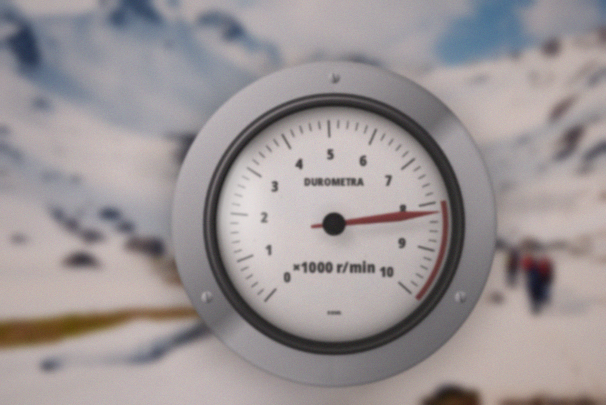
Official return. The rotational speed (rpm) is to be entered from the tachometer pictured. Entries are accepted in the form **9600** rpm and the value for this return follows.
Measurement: **8200** rpm
